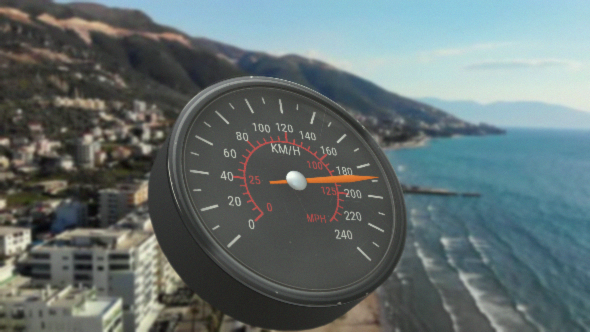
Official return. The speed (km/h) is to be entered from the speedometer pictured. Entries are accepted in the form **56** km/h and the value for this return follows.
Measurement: **190** km/h
